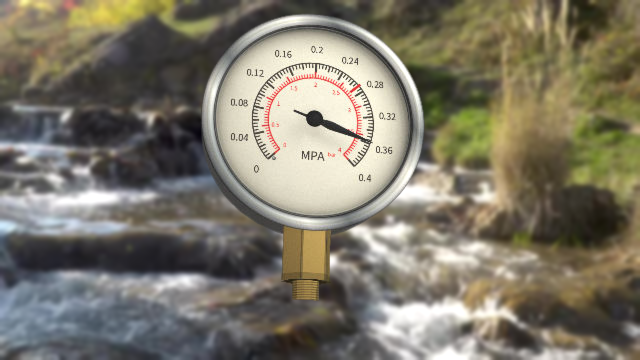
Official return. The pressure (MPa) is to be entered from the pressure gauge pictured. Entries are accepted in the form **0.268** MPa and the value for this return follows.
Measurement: **0.36** MPa
